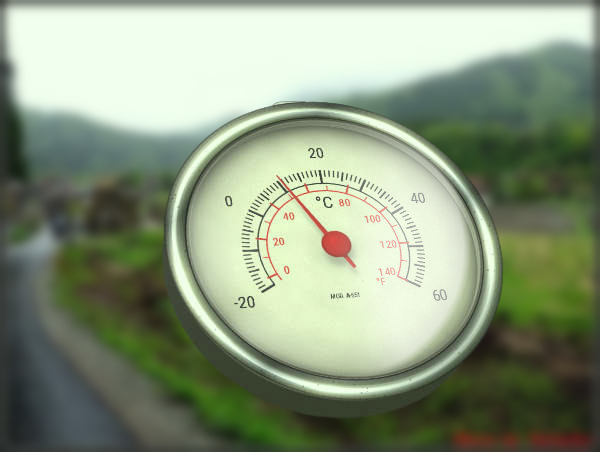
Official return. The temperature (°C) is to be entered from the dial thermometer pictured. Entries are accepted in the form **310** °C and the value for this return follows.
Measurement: **10** °C
